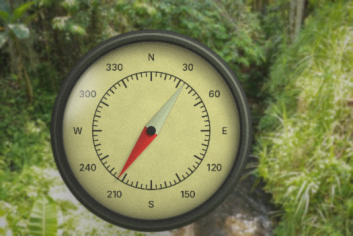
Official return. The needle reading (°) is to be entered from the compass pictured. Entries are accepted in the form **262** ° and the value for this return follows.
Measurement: **215** °
